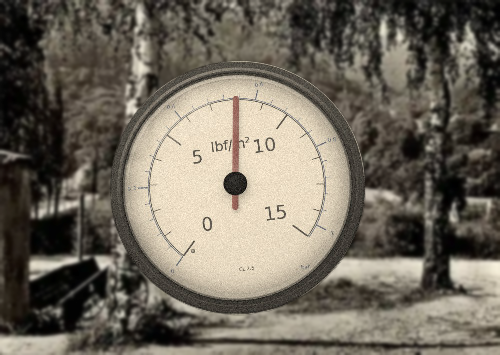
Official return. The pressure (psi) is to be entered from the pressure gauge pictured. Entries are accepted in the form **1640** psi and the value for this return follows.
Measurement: **8** psi
